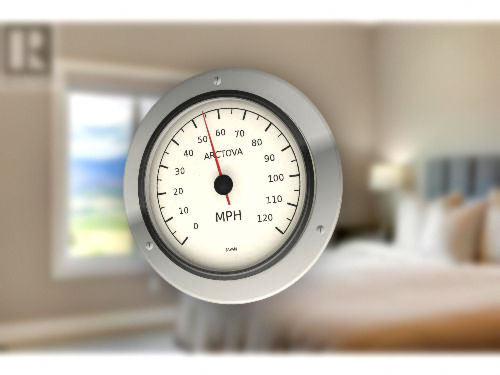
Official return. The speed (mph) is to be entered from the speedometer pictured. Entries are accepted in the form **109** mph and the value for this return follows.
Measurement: **55** mph
